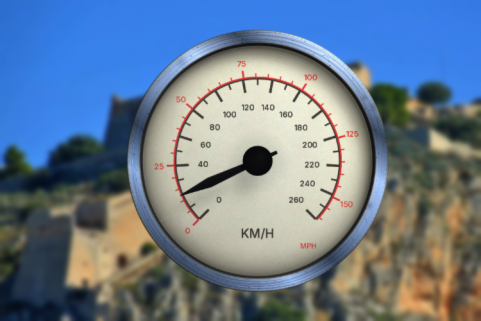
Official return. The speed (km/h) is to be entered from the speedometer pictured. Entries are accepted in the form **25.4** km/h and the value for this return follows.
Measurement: **20** km/h
